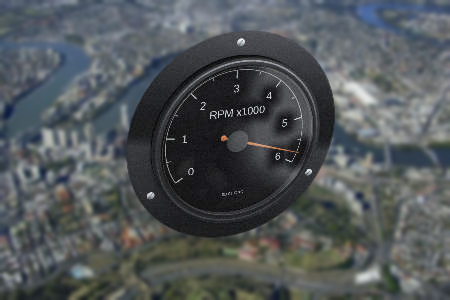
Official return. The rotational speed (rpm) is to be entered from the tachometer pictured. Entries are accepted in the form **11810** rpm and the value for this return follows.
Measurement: **5750** rpm
